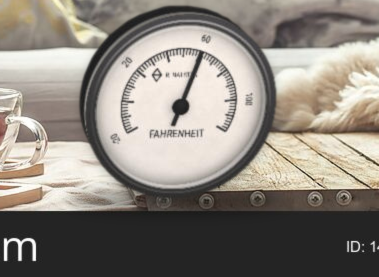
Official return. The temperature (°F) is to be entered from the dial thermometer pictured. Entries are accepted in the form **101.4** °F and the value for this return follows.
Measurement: **60** °F
